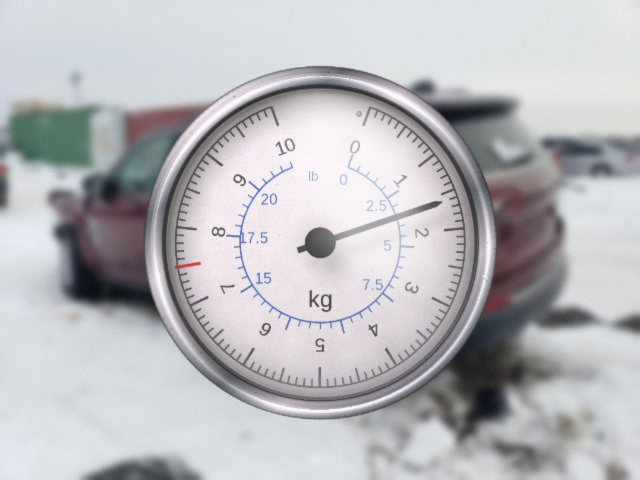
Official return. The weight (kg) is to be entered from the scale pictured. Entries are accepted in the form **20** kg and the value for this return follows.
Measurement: **1.6** kg
